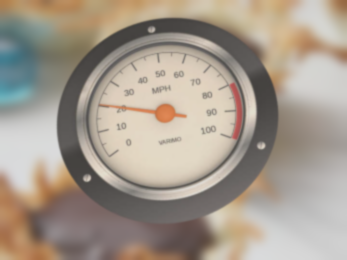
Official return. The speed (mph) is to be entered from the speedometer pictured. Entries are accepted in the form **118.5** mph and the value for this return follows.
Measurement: **20** mph
